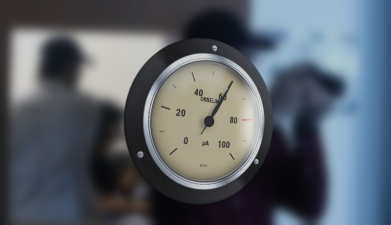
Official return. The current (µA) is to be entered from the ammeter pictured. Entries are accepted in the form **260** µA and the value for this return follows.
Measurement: **60** µA
